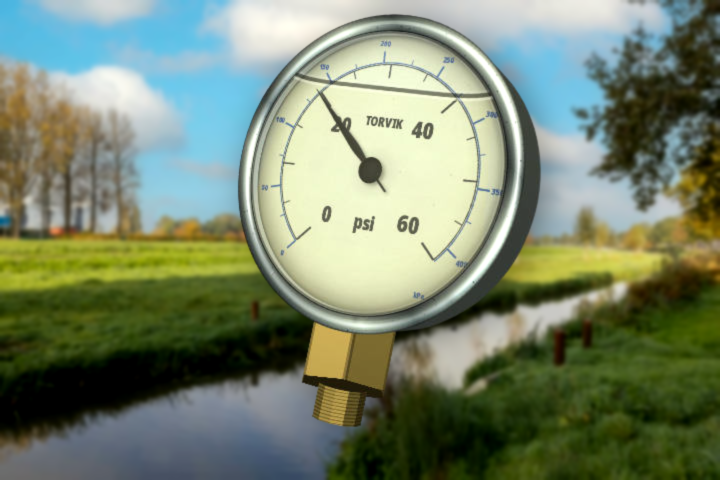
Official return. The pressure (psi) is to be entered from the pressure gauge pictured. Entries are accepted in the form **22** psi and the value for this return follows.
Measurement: **20** psi
